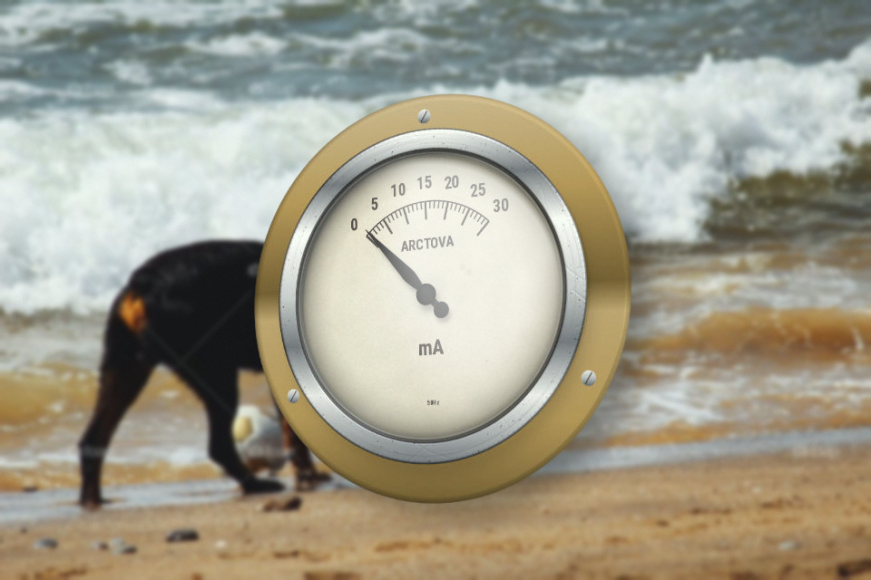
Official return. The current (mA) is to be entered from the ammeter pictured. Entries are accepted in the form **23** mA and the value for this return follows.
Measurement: **1** mA
